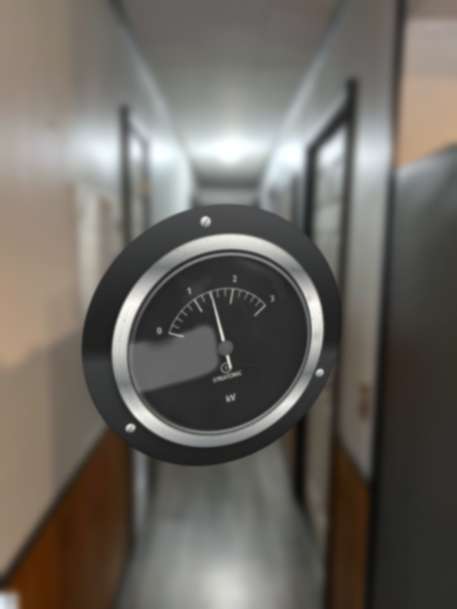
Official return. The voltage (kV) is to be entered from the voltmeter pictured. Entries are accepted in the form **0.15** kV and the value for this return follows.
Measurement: **1.4** kV
